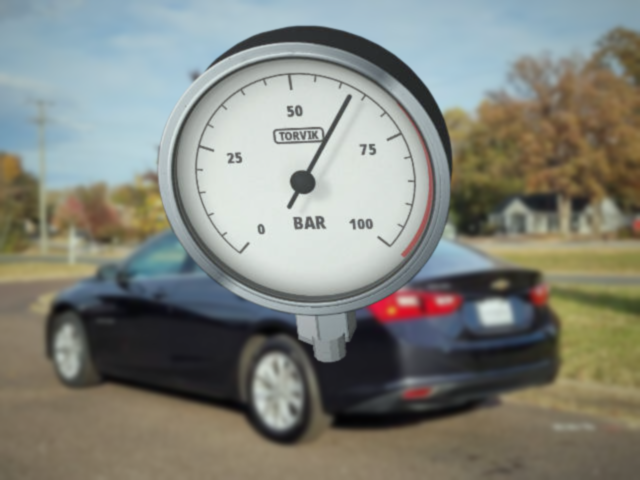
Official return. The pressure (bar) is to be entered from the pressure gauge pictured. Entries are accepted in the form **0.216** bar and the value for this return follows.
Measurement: **62.5** bar
